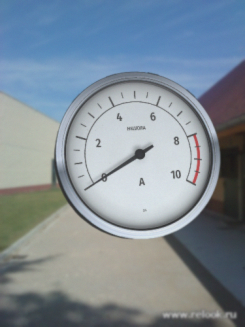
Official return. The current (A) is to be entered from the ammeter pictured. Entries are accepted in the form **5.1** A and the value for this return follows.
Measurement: **0** A
